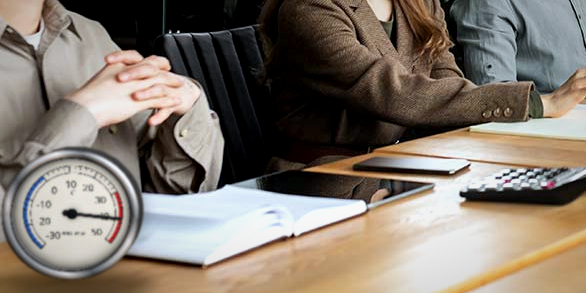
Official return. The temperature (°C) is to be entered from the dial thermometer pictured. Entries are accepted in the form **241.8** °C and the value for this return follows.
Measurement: **40** °C
